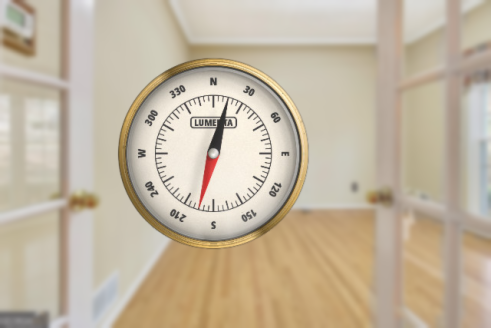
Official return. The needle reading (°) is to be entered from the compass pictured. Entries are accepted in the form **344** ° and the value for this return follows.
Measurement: **195** °
